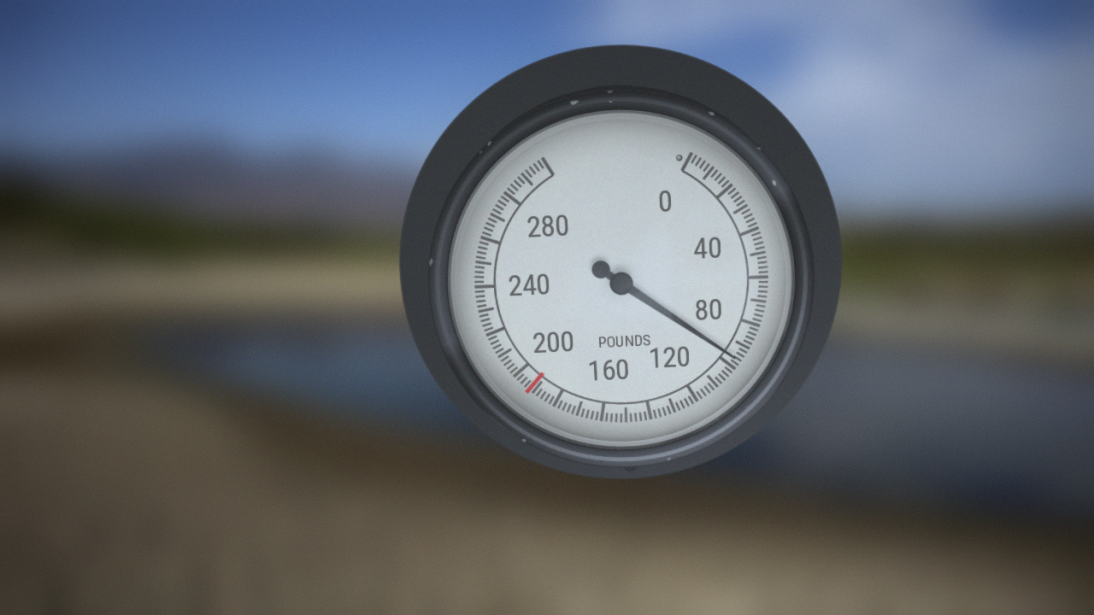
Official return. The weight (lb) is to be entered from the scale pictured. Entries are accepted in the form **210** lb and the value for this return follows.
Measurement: **96** lb
